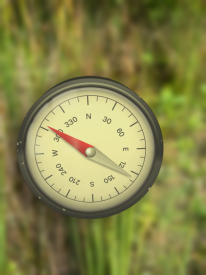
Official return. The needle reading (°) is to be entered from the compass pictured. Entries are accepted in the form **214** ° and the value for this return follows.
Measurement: **305** °
